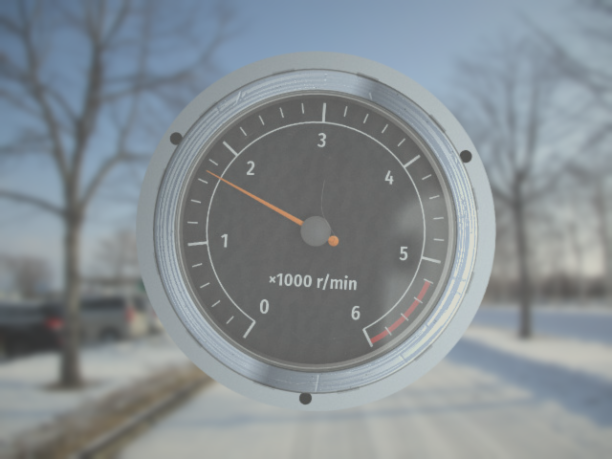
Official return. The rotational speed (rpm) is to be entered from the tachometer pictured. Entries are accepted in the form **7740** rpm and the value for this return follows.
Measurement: **1700** rpm
